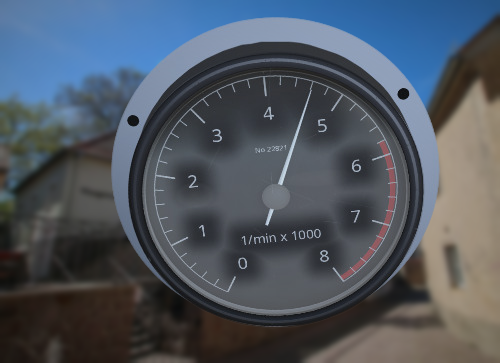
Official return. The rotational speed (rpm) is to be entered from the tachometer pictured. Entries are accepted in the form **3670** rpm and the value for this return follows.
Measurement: **4600** rpm
